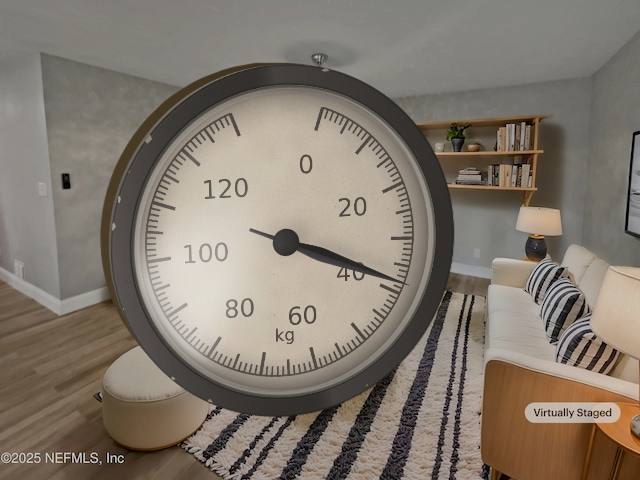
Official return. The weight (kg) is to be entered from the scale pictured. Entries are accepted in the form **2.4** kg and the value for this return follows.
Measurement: **38** kg
